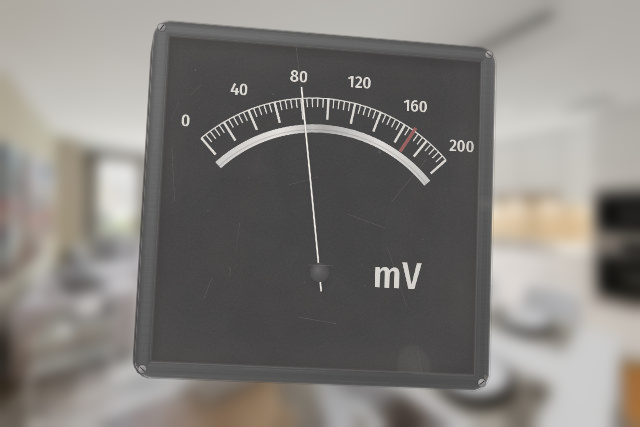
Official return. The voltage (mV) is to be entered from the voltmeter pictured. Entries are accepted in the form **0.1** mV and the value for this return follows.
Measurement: **80** mV
